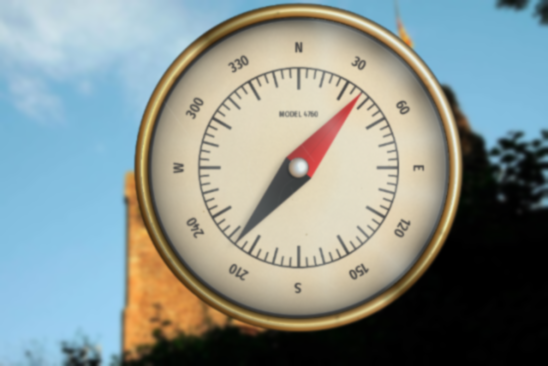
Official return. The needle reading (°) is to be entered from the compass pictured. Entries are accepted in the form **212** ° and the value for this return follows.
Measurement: **40** °
